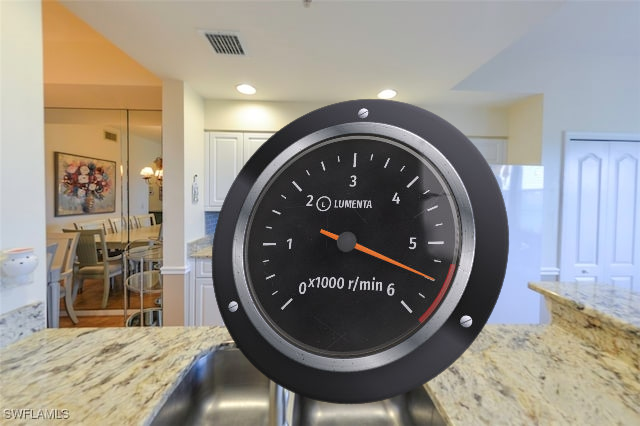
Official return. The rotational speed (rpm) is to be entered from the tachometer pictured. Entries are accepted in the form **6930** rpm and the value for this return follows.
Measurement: **5500** rpm
